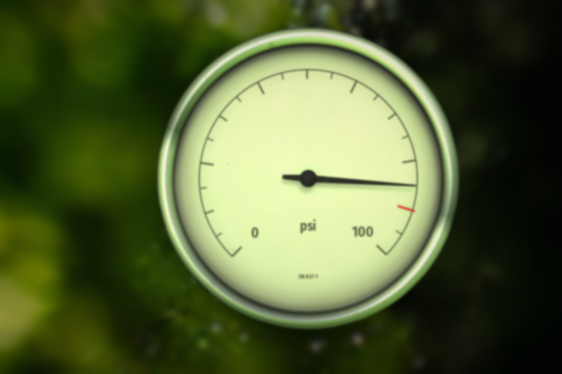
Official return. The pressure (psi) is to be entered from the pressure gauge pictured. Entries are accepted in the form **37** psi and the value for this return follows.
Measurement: **85** psi
